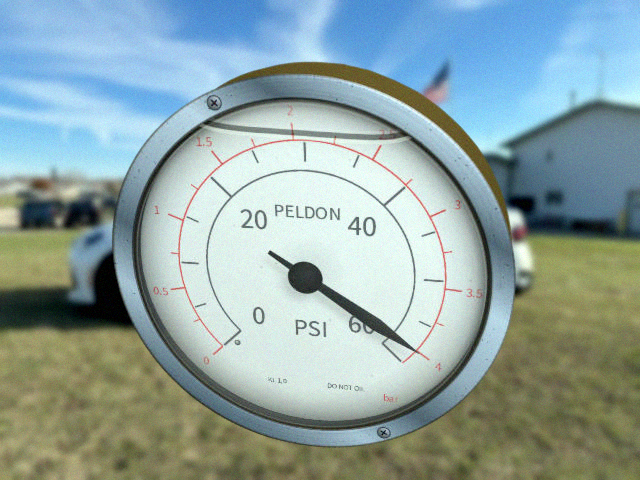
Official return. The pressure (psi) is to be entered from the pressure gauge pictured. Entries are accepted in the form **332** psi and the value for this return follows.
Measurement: **57.5** psi
